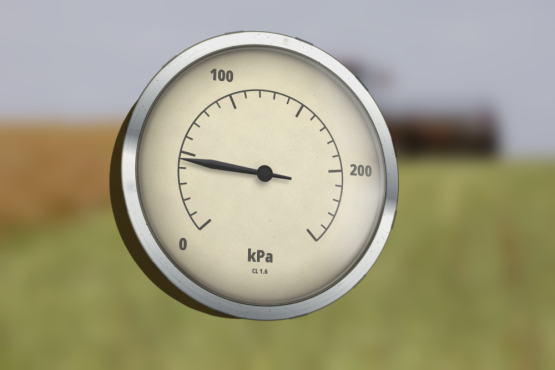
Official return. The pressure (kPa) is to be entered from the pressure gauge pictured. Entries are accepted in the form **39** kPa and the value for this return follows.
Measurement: **45** kPa
